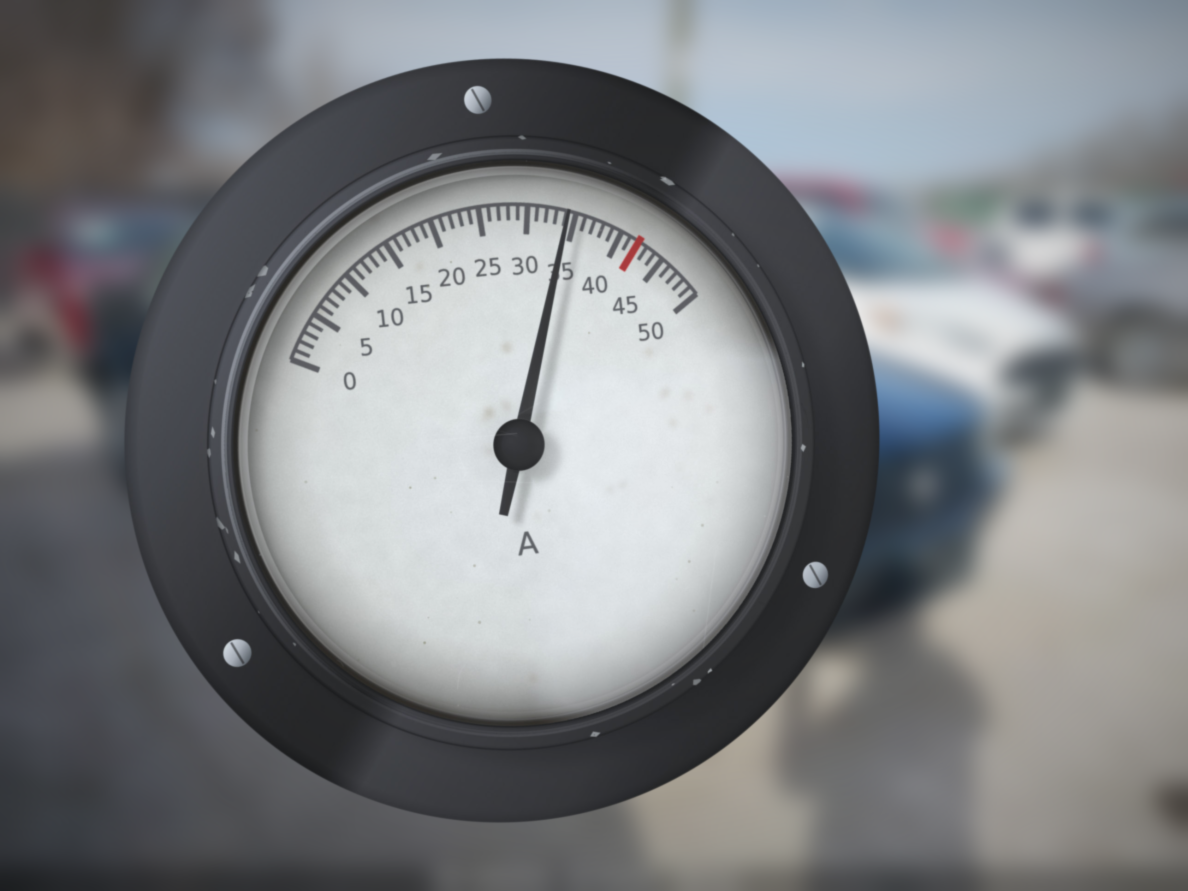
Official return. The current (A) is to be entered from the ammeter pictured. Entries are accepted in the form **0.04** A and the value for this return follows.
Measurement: **34** A
